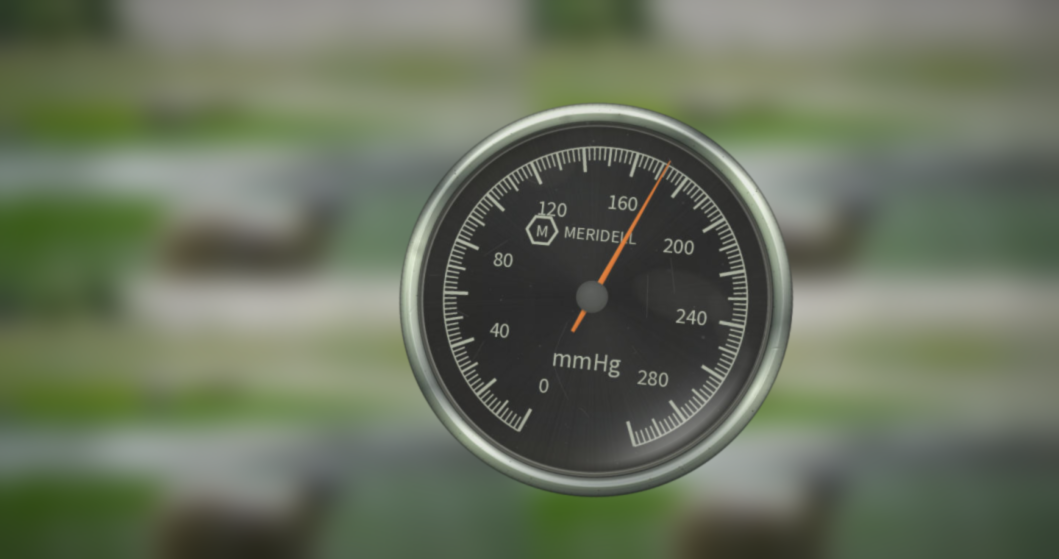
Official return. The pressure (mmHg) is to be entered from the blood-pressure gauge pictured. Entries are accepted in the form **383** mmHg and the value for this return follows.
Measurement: **172** mmHg
